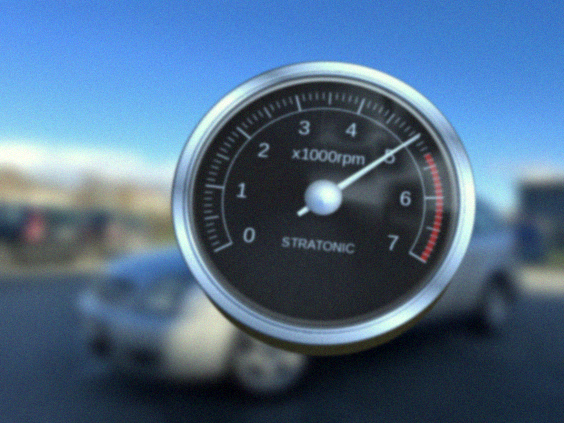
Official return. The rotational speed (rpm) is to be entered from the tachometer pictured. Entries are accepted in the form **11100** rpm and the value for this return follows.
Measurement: **5000** rpm
